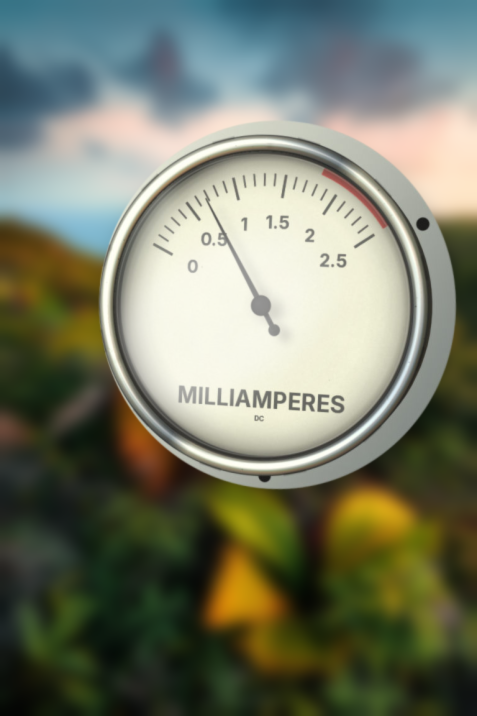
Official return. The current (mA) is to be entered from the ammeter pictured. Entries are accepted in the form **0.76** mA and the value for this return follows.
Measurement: **0.7** mA
